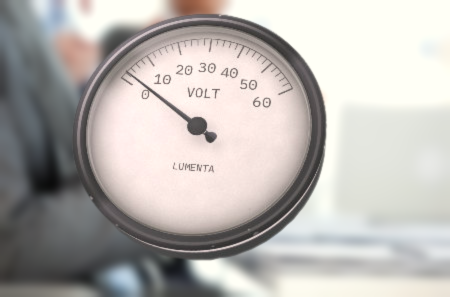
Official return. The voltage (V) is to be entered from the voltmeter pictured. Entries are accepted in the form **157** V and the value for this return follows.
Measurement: **2** V
